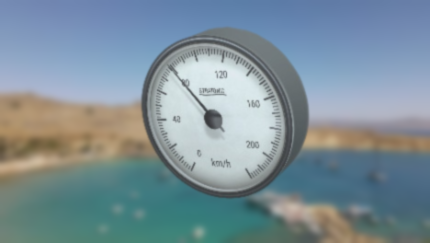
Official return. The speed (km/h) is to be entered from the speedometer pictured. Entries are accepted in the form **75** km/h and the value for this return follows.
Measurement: **80** km/h
